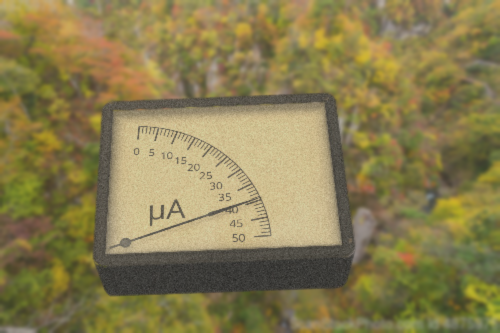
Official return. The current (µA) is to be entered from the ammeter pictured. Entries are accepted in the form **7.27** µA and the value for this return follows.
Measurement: **40** µA
